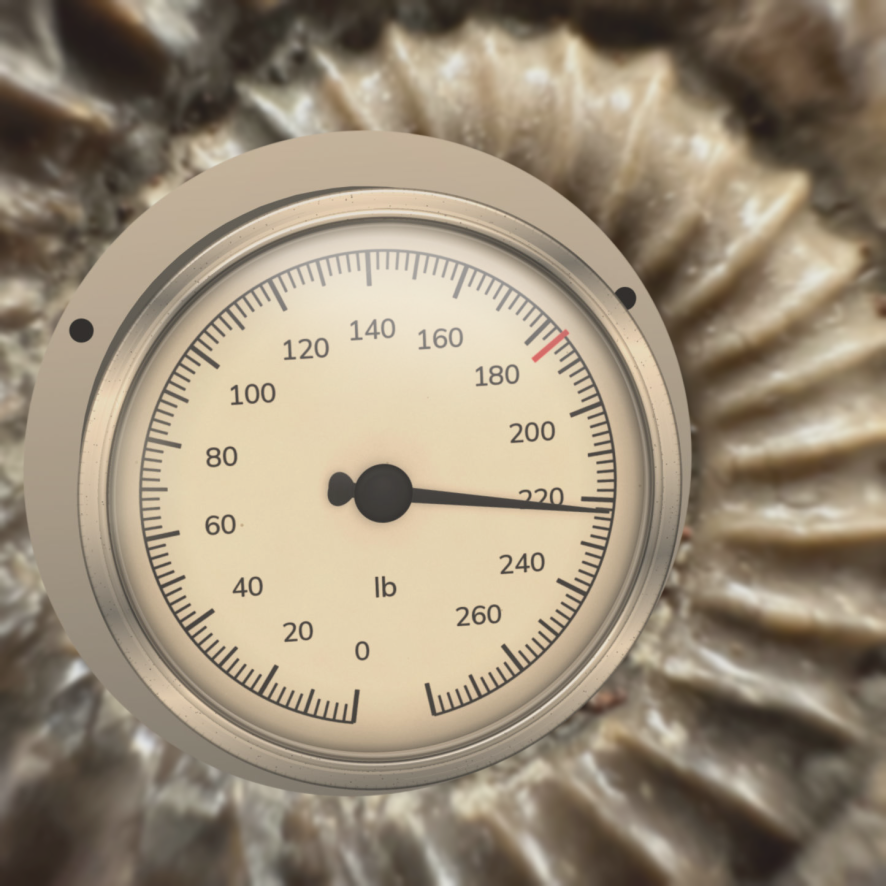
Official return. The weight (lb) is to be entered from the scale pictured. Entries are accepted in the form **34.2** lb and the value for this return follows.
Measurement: **222** lb
